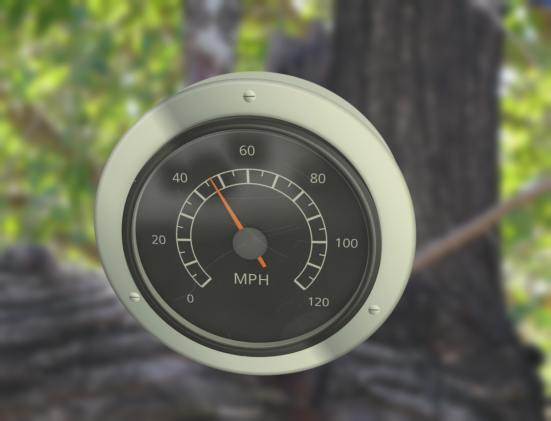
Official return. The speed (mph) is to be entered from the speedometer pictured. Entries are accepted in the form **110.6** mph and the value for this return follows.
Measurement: **47.5** mph
